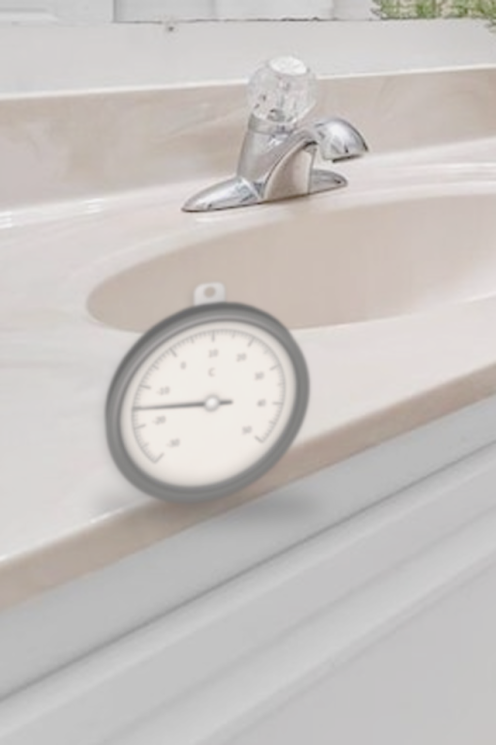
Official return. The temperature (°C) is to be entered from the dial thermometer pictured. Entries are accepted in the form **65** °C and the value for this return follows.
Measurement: **-15** °C
